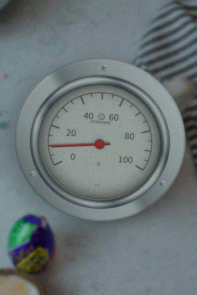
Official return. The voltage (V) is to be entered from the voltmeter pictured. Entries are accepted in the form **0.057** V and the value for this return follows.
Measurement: **10** V
